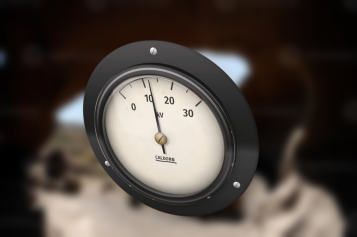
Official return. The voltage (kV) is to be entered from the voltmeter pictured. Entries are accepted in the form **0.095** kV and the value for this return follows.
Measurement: **12.5** kV
